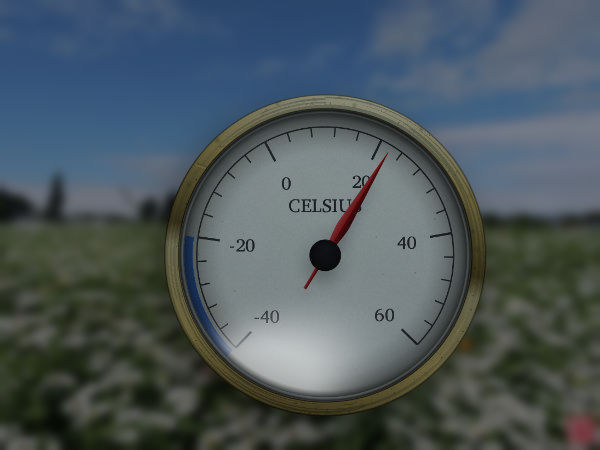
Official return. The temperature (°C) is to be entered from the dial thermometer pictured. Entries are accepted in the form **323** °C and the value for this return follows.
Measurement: **22** °C
